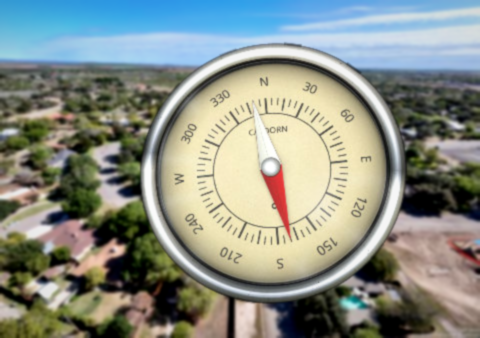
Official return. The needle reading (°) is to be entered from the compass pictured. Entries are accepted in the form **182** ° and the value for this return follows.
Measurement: **170** °
